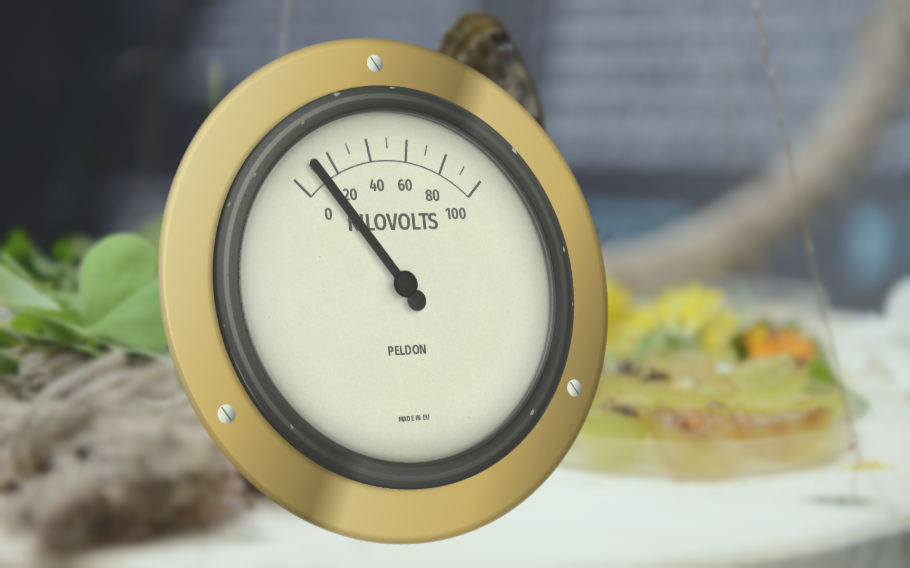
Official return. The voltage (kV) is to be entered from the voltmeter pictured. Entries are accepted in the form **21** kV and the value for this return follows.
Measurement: **10** kV
